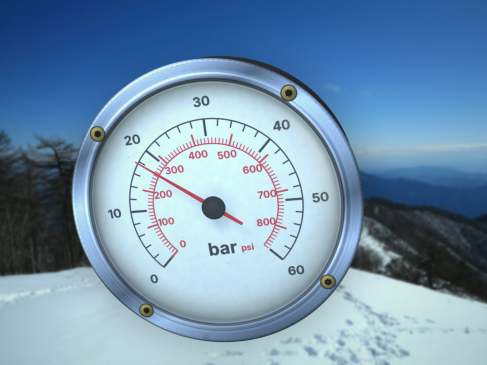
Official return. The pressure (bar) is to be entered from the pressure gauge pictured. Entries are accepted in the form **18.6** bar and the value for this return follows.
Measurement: **18** bar
